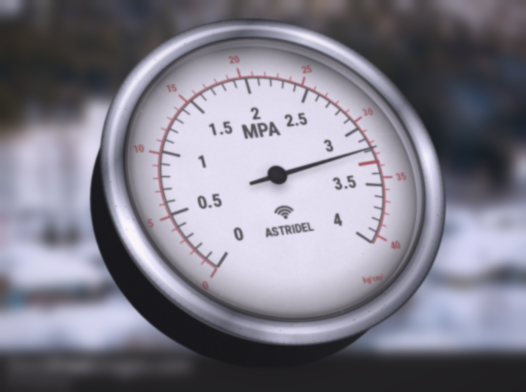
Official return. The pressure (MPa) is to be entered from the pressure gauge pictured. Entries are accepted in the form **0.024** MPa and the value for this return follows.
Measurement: **3.2** MPa
